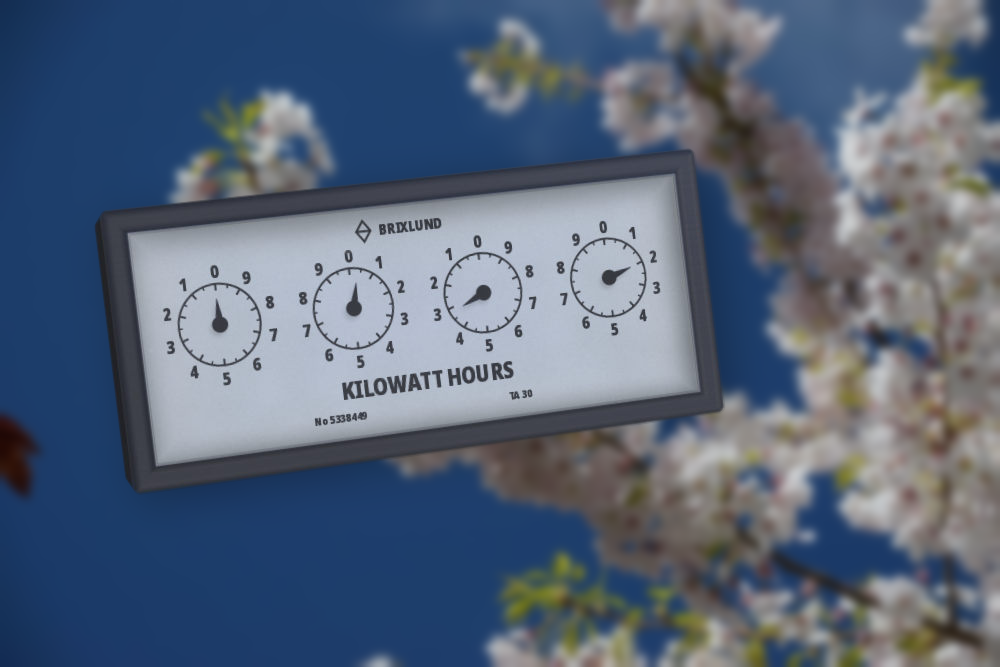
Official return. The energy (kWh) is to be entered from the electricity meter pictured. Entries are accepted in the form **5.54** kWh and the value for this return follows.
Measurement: **32** kWh
